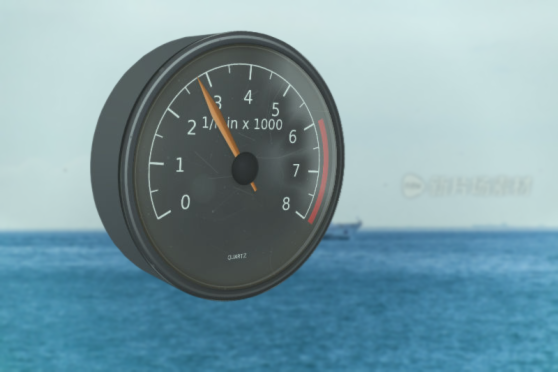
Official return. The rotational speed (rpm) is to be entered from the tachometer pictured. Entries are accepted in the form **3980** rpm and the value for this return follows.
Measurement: **2750** rpm
